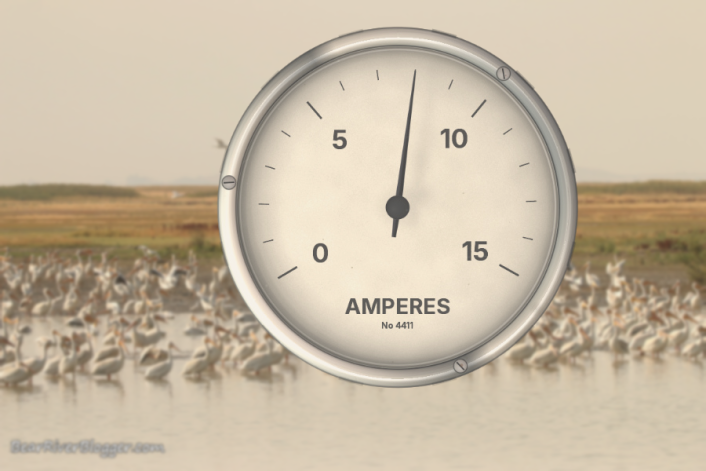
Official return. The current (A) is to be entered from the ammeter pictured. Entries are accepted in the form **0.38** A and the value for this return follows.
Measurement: **8** A
